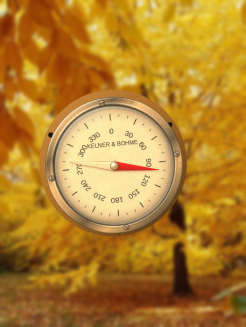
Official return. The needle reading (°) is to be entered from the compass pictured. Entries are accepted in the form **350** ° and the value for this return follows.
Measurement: **100** °
